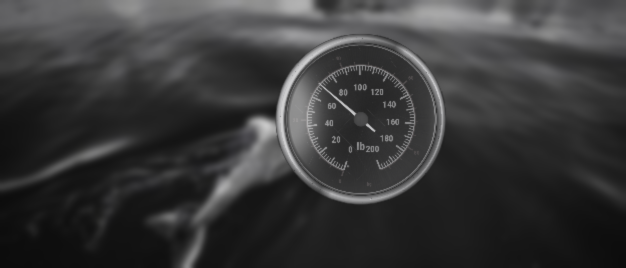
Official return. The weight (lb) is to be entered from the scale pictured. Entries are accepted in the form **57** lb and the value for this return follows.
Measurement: **70** lb
